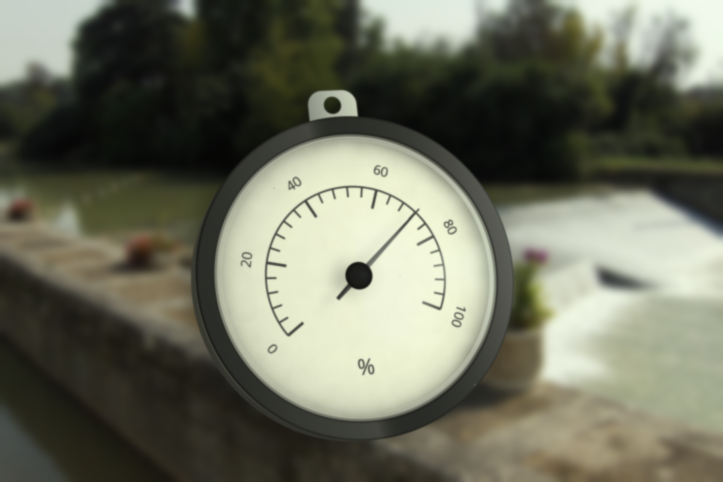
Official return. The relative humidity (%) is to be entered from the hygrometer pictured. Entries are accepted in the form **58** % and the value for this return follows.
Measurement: **72** %
